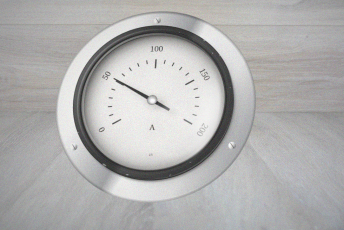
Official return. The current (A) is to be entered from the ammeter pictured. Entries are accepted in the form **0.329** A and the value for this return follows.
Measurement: **50** A
